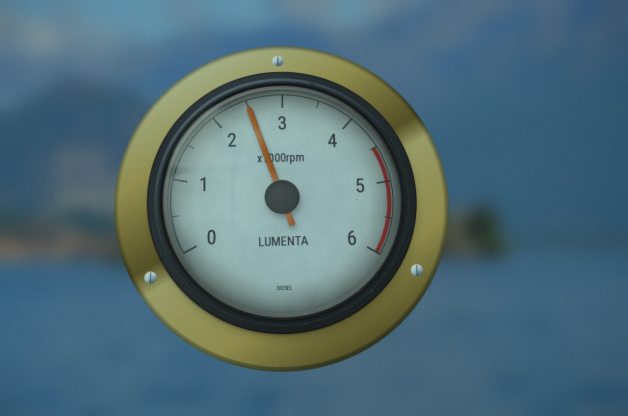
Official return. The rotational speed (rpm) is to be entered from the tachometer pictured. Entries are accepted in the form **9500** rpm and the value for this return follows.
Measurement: **2500** rpm
